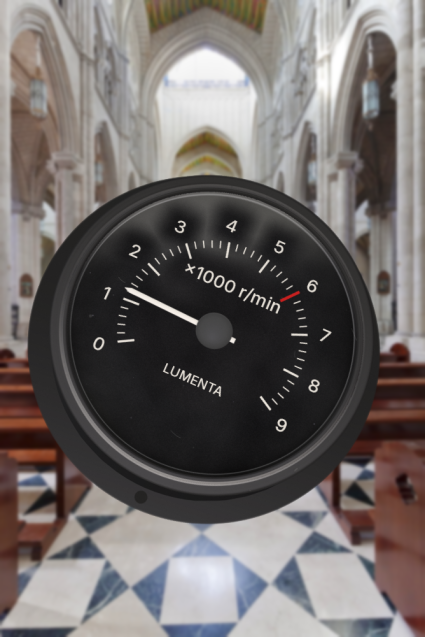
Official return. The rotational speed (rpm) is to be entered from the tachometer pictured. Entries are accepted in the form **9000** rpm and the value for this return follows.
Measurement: **1200** rpm
